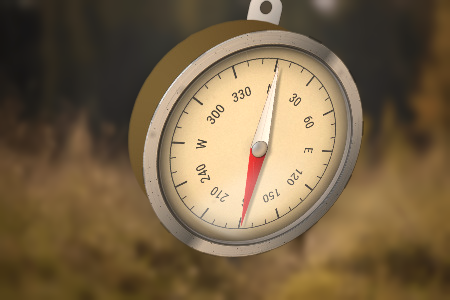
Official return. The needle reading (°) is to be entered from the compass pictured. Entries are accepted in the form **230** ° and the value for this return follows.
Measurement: **180** °
